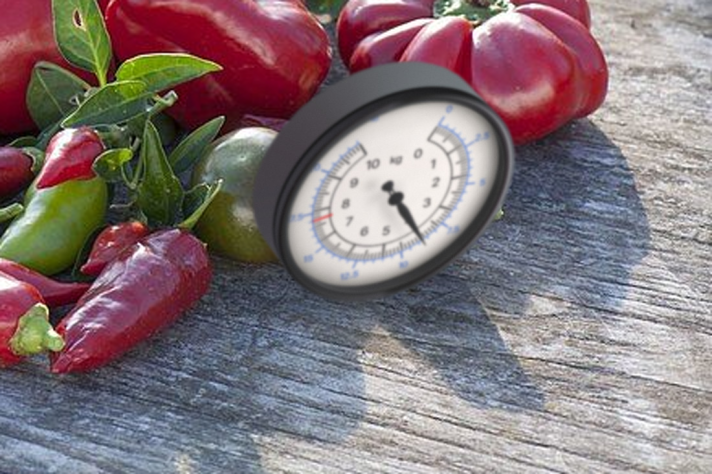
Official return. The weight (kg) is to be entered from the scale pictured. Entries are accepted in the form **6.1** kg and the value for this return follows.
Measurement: **4** kg
